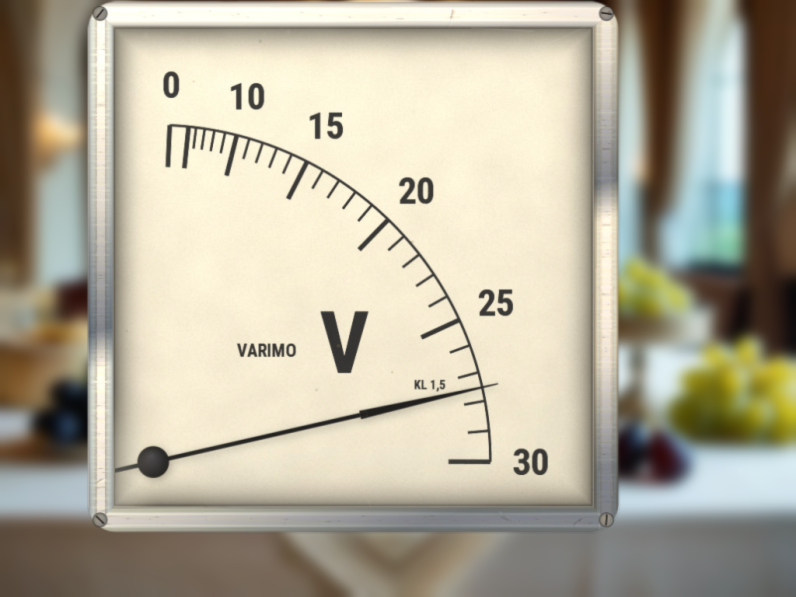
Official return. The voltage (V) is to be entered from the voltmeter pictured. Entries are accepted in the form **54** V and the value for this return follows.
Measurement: **27.5** V
